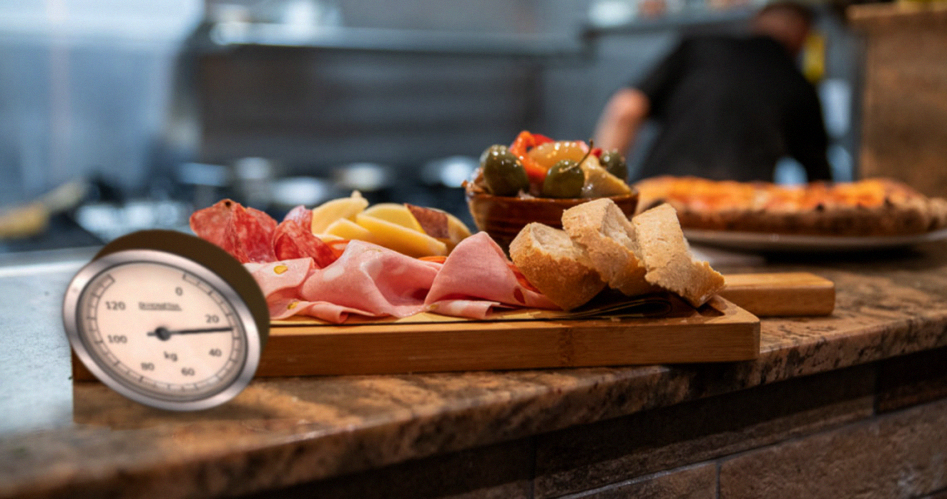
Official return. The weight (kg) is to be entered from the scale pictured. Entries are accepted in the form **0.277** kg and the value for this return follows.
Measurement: **25** kg
